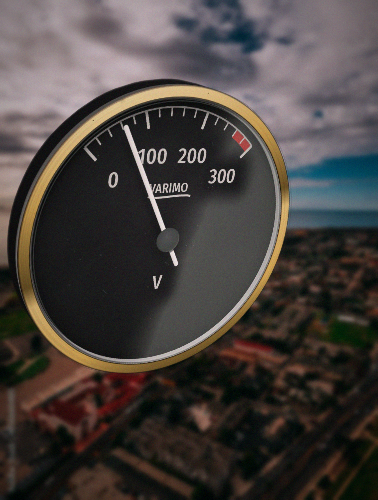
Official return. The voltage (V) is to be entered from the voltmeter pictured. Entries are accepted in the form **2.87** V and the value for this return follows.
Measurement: **60** V
